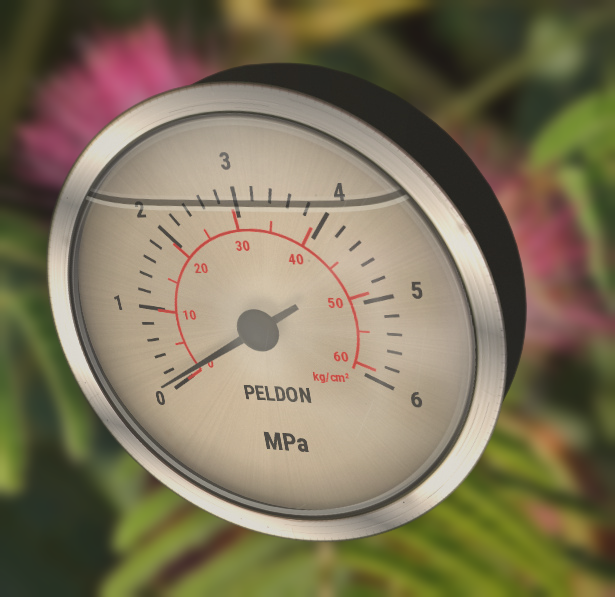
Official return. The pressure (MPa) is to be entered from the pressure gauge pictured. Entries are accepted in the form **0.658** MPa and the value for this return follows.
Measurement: **0.1** MPa
